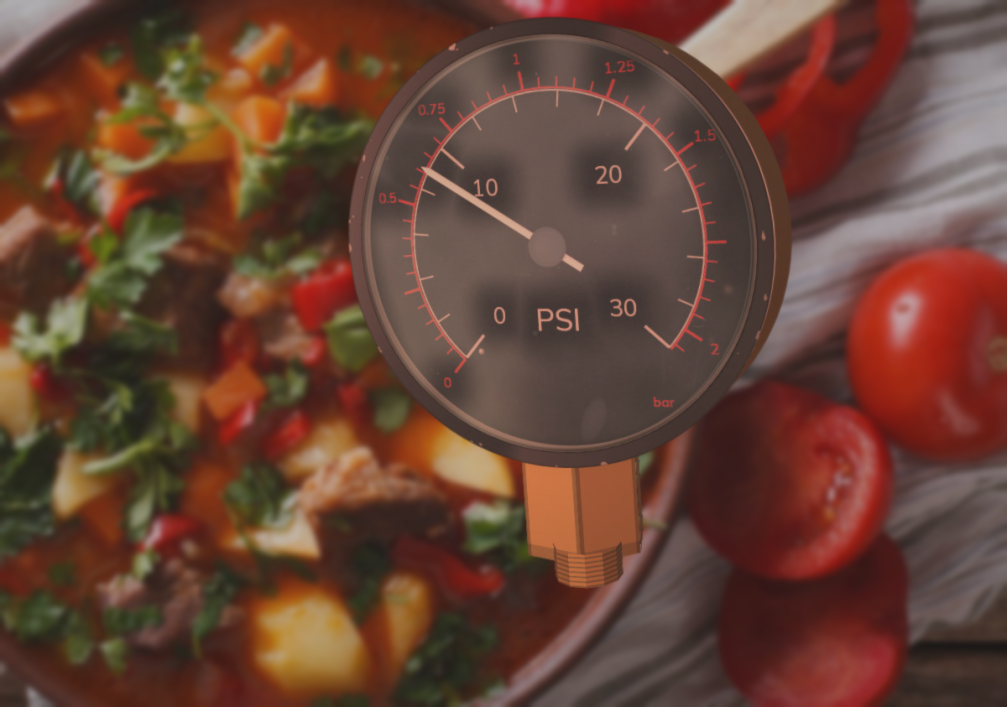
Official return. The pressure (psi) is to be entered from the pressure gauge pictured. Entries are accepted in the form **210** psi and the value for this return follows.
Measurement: **9** psi
